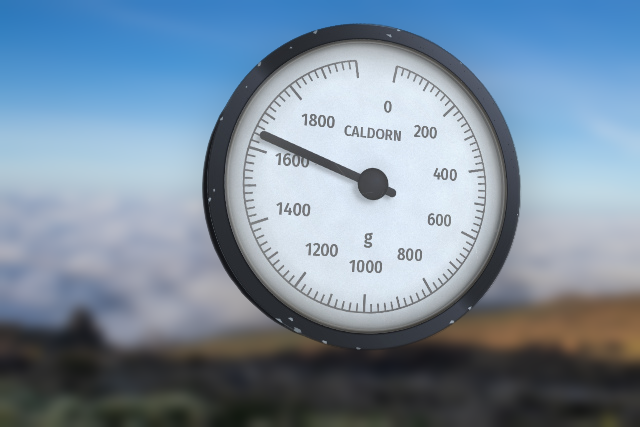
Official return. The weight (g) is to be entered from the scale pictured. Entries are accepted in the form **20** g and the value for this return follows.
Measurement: **1640** g
